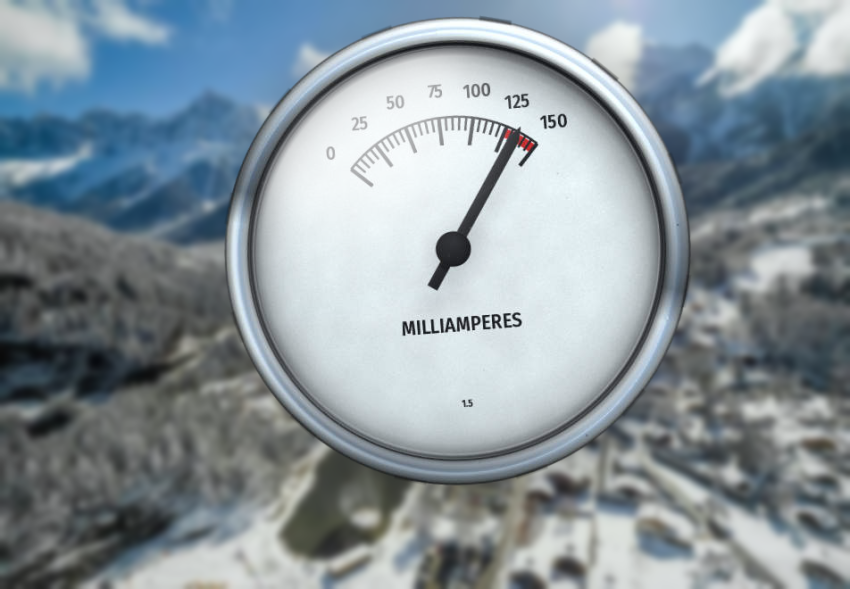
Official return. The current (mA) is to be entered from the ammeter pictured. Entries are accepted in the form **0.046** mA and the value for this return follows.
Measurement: **135** mA
